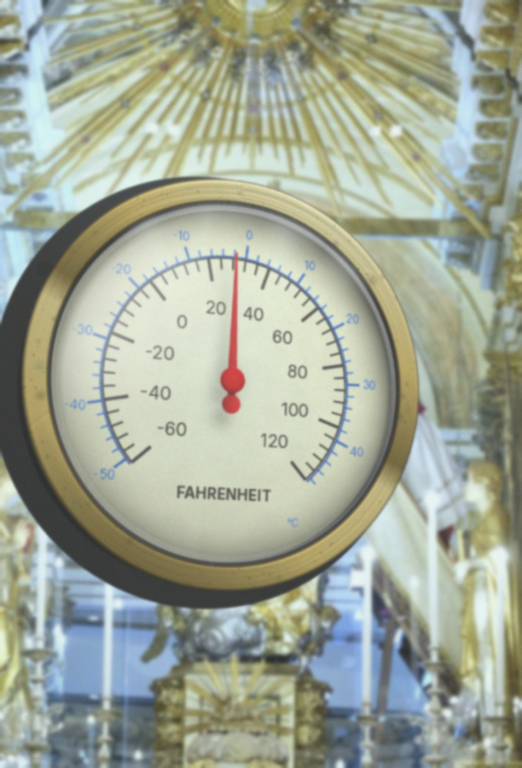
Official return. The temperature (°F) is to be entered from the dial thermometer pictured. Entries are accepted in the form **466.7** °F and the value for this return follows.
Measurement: **28** °F
